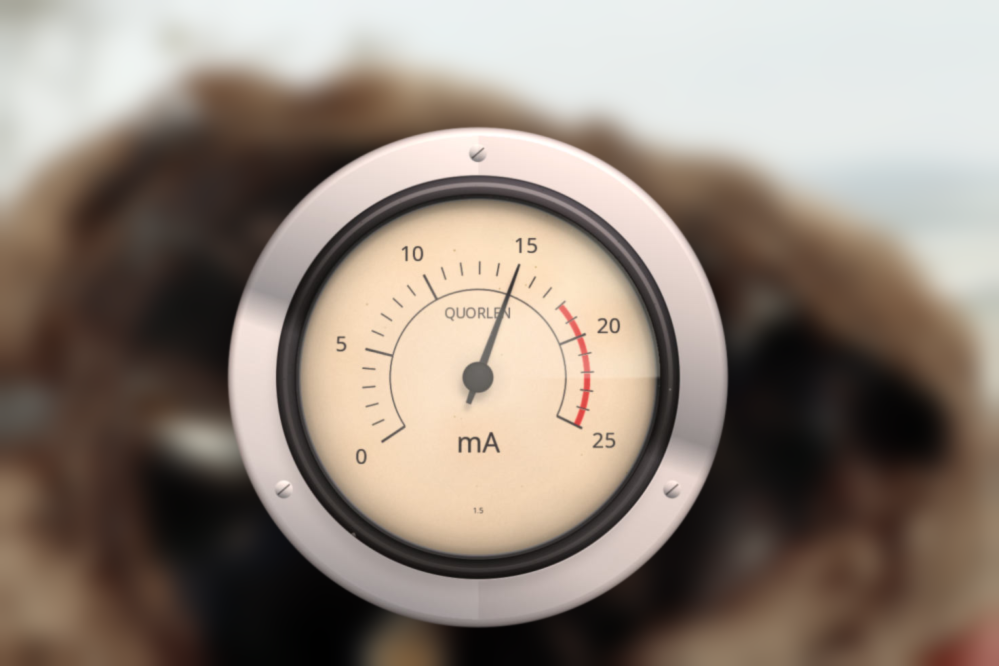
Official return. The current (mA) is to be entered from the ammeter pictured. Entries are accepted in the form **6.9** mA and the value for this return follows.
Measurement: **15** mA
